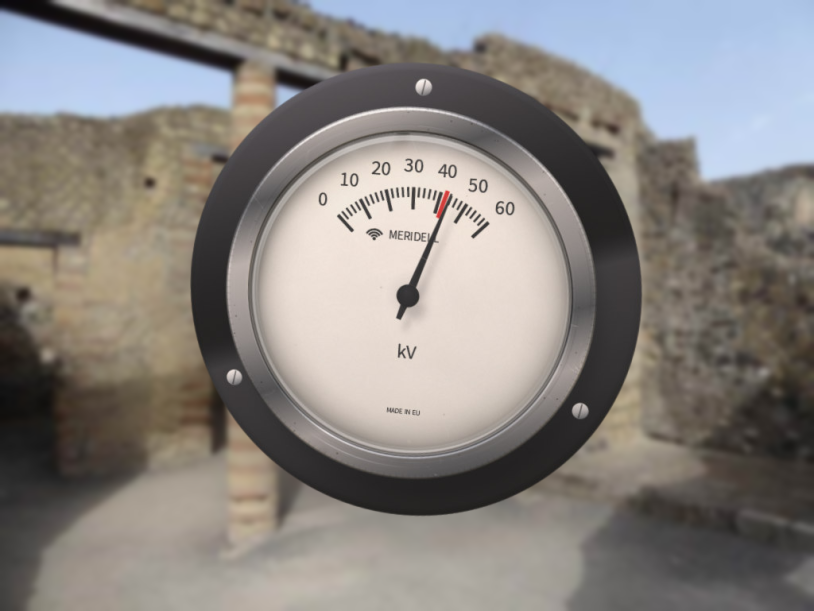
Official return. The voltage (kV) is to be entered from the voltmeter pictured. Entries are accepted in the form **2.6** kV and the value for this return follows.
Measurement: **44** kV
